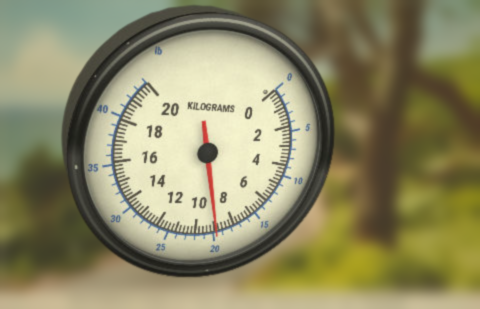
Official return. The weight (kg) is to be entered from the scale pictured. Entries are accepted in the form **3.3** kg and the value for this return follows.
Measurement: **9** kg
